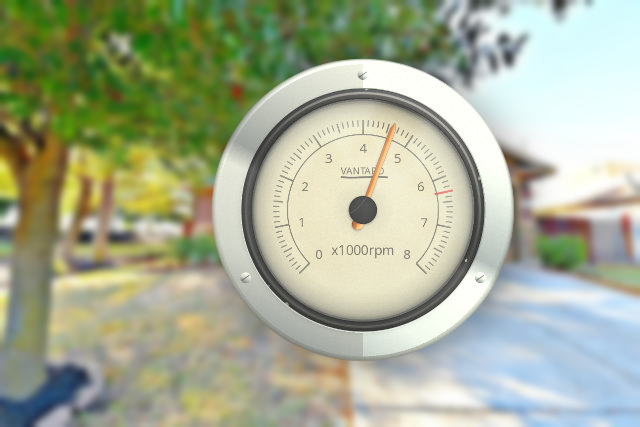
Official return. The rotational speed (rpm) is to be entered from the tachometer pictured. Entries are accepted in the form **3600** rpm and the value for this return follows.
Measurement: **4600** rpm
